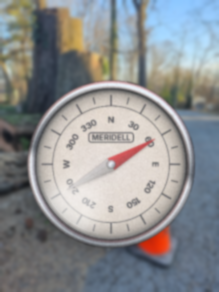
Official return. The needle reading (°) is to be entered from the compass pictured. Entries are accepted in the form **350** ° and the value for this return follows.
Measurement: **60** °
